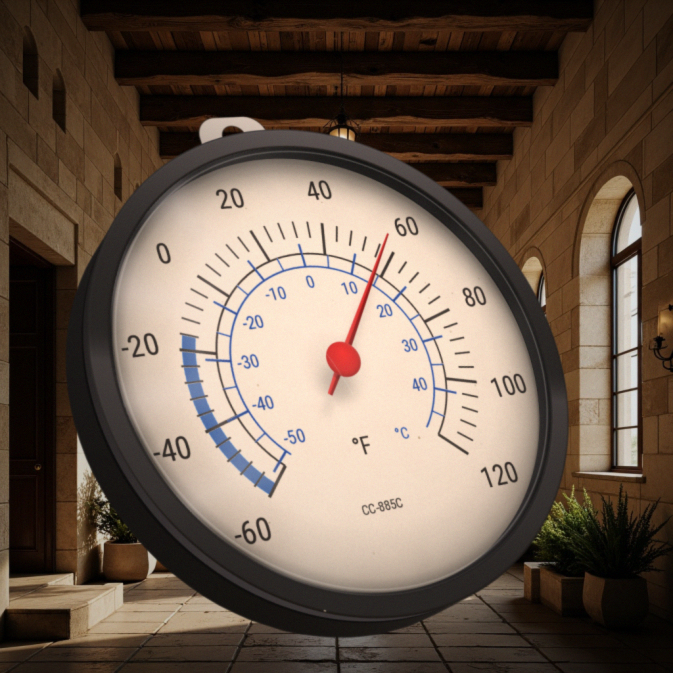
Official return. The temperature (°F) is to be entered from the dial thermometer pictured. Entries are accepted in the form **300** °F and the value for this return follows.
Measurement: **56** °F
